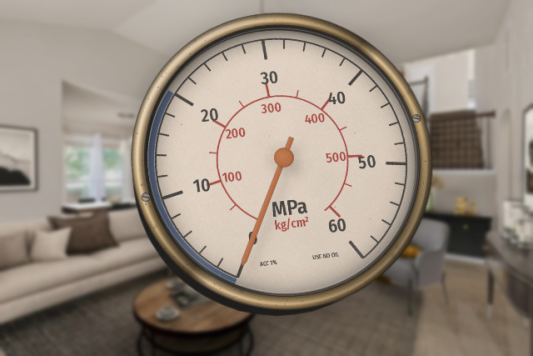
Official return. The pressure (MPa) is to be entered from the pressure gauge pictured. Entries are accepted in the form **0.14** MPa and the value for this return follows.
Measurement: **0** MPa
